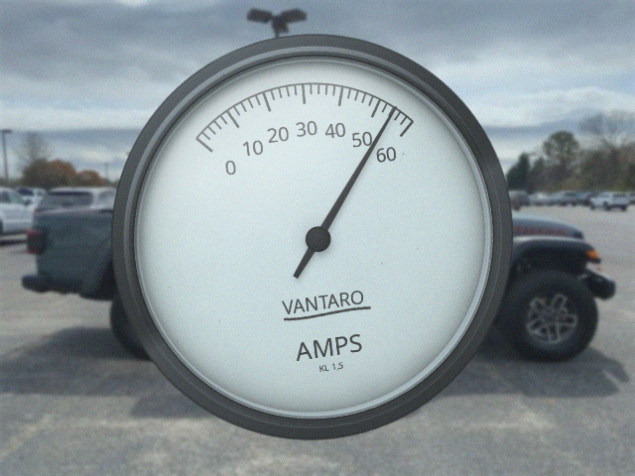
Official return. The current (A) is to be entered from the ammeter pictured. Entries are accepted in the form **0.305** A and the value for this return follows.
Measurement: **54** A
